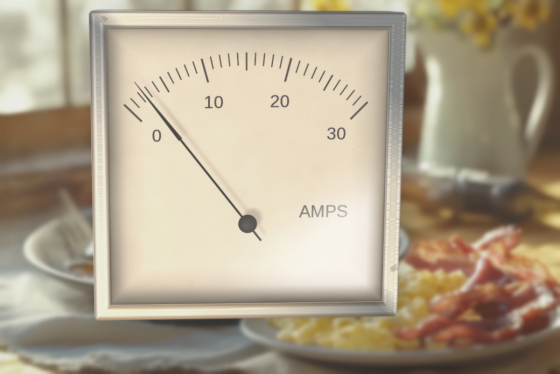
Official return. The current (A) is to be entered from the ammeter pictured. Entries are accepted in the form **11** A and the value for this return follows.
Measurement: **2.5** A
